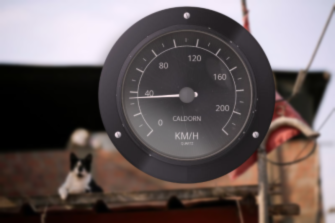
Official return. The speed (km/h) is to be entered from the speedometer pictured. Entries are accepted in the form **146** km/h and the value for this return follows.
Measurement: **35** km/h
